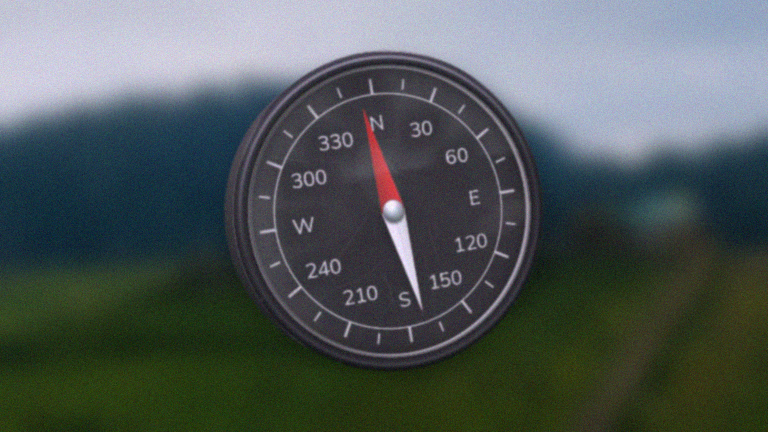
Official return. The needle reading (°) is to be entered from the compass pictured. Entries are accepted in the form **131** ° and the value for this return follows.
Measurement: **352.5** °
